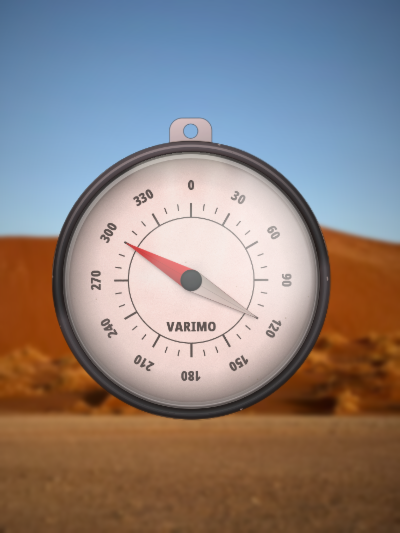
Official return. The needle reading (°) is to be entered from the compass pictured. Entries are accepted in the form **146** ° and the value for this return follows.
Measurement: **300** °
